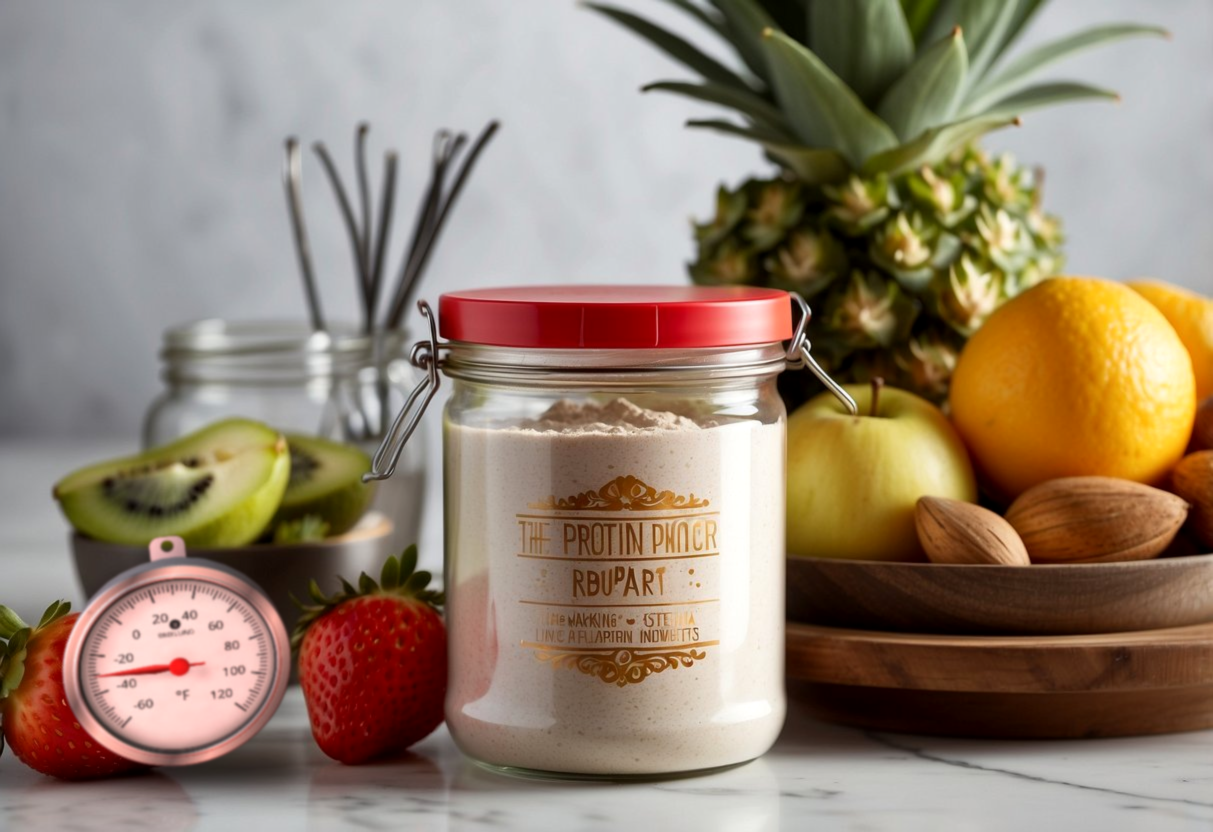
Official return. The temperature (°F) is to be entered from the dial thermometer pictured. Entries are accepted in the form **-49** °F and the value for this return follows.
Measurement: **-30** °F
